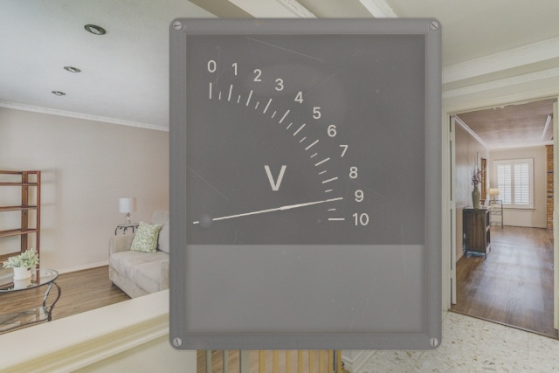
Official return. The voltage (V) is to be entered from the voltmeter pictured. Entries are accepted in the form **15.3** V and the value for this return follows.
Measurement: **9** V
